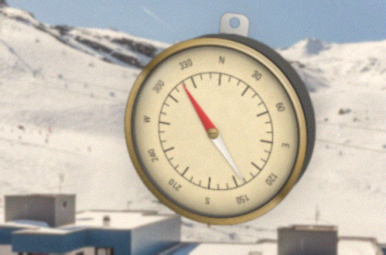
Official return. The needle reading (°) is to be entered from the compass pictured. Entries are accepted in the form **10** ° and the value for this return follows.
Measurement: **320** °
